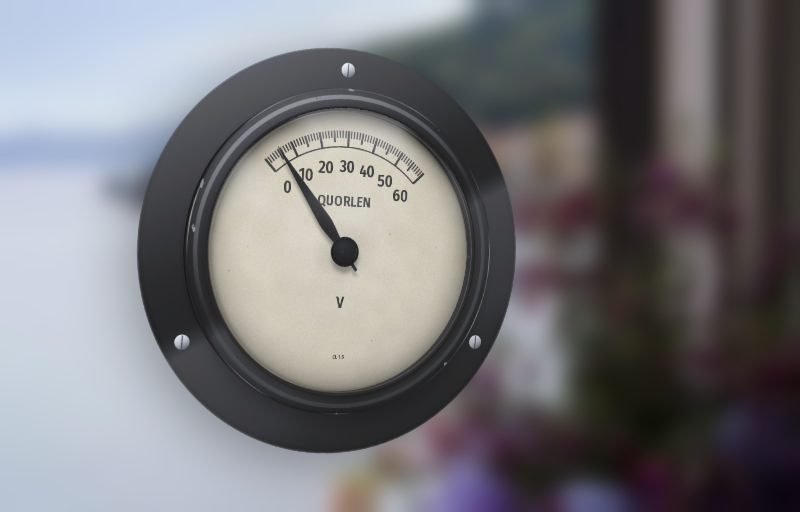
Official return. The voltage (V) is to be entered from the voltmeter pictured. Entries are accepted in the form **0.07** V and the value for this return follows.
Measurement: **5** V
